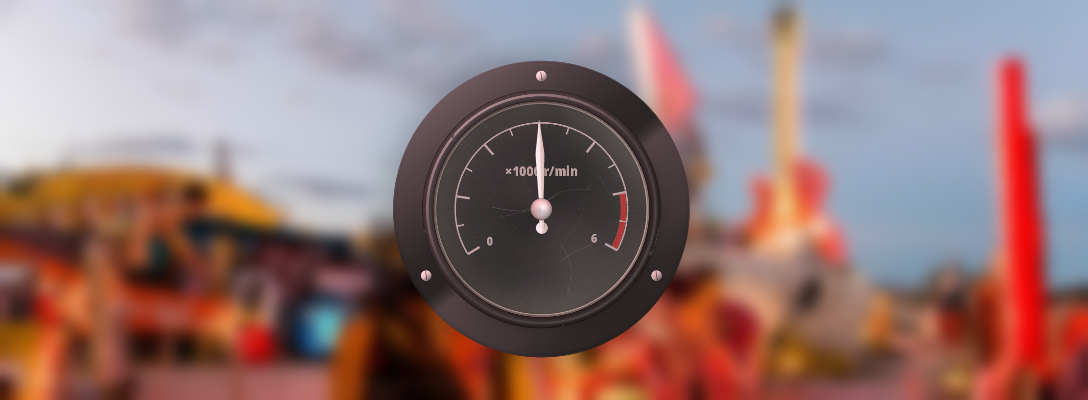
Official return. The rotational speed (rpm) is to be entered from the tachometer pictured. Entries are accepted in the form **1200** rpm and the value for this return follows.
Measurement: **3000** rpm
